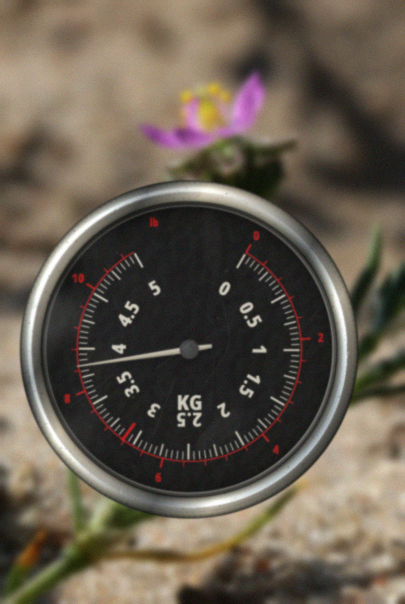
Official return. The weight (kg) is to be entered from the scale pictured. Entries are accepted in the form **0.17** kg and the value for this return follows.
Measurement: **3.85** kg
